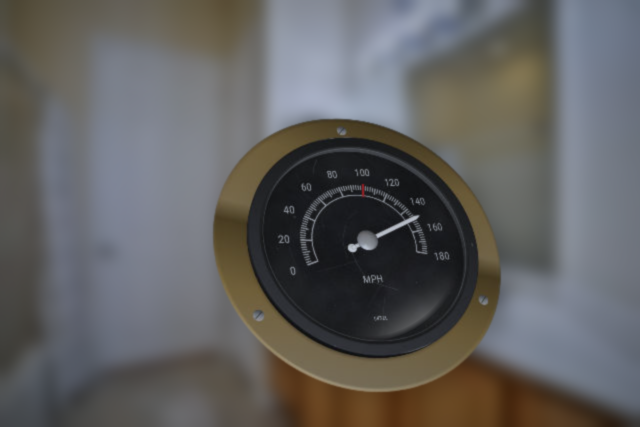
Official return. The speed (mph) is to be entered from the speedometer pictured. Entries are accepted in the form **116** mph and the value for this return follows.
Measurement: **150** mph
